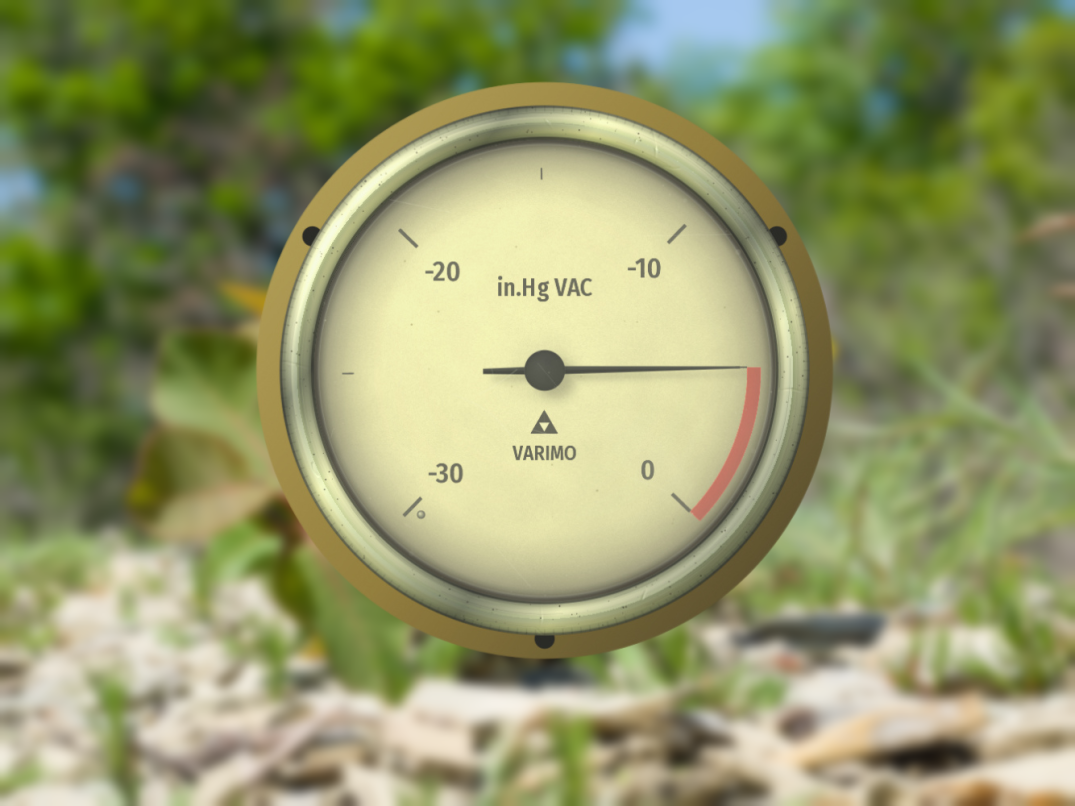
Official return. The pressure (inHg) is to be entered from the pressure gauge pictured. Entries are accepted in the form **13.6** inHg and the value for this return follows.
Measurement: **-5** inHg
